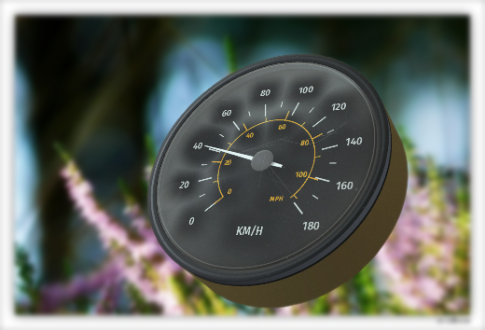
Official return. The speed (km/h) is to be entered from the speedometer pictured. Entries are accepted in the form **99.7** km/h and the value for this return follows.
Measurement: **40** km/h
